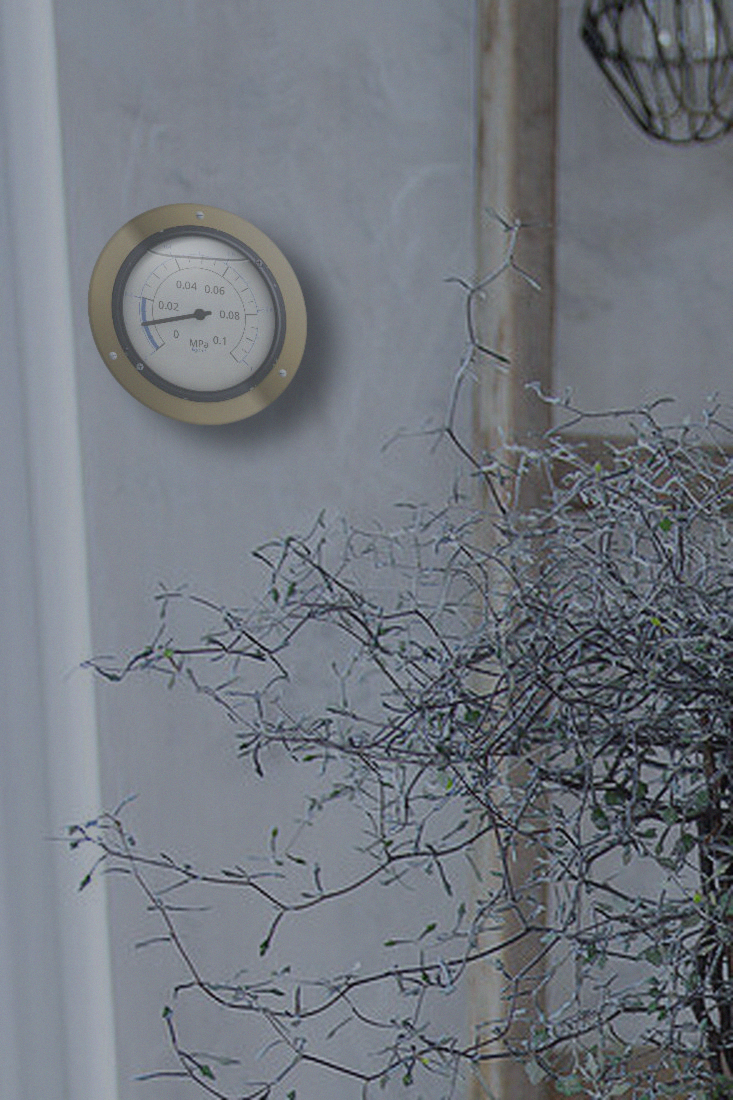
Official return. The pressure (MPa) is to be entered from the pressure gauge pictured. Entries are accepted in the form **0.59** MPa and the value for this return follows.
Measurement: **0.01** MPa
